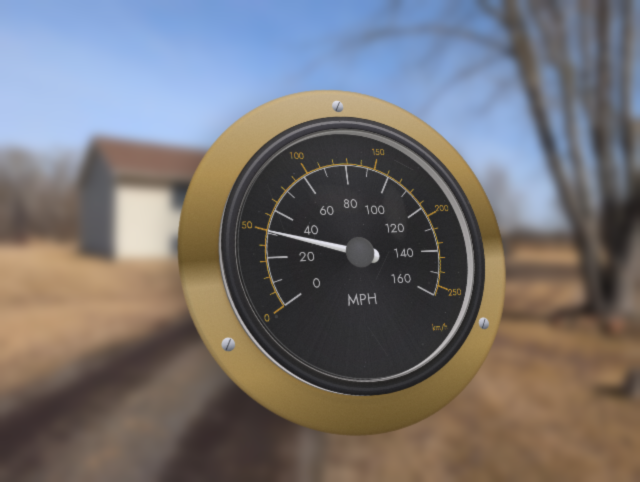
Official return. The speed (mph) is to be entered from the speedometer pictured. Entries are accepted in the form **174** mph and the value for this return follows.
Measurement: **30** mph
